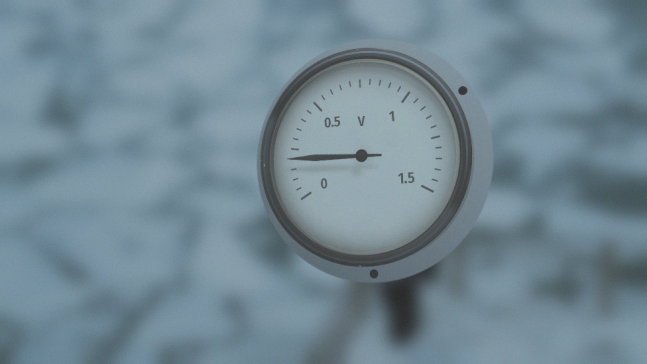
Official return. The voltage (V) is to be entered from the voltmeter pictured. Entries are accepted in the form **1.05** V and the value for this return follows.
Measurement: **0.2** V
